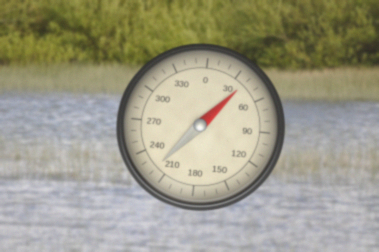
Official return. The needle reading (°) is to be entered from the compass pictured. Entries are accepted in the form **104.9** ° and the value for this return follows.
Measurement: **40** °
